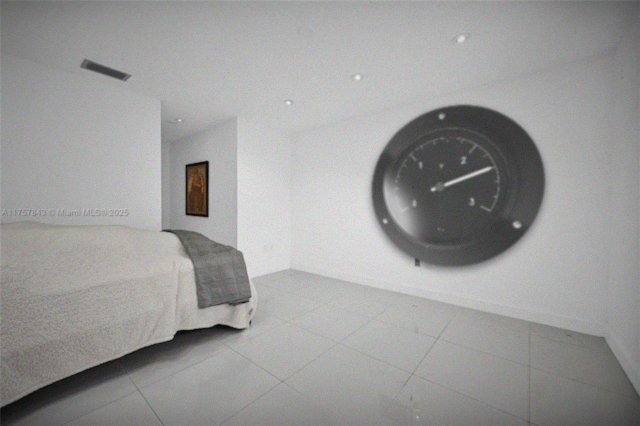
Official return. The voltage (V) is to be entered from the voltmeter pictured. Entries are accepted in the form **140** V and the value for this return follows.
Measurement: **2.4** V
